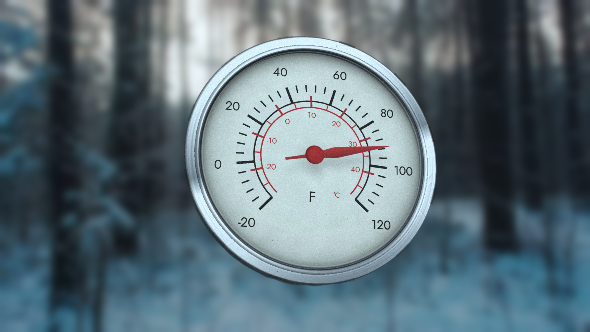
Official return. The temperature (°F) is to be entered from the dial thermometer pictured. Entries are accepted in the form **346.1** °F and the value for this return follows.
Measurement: **92** °F
